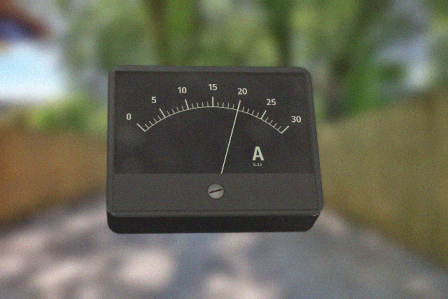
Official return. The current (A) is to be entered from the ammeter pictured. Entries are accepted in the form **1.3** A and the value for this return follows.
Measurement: **20** A
